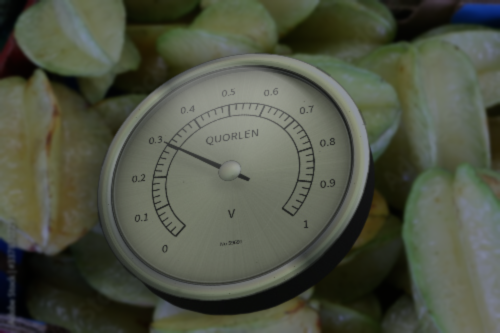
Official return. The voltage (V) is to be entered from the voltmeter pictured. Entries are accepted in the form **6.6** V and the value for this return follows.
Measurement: **0.3** V
